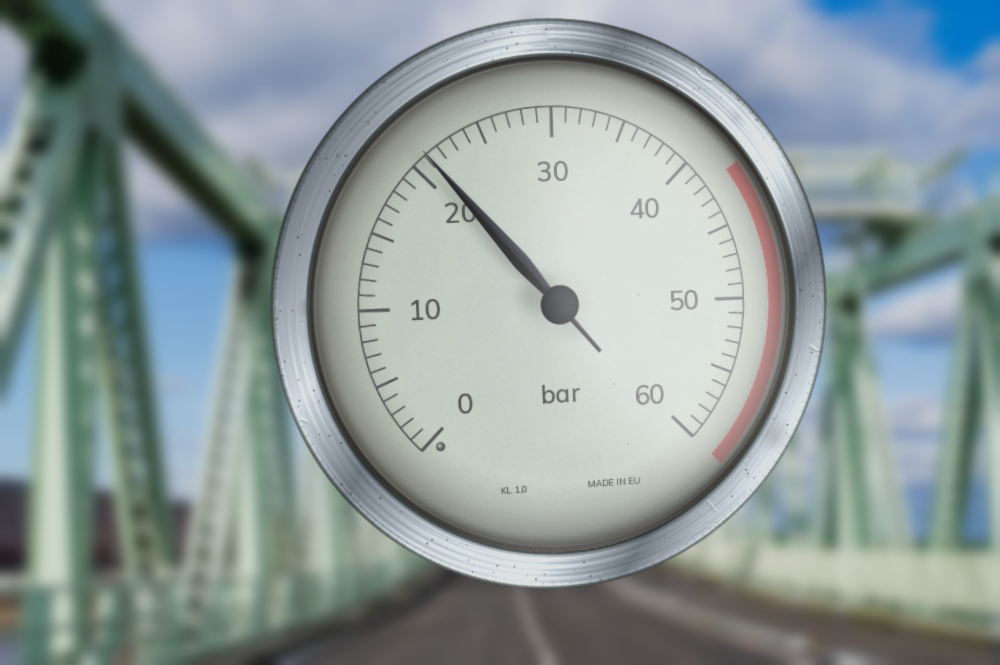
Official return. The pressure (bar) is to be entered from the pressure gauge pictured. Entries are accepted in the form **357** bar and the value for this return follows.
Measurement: **21** bar
